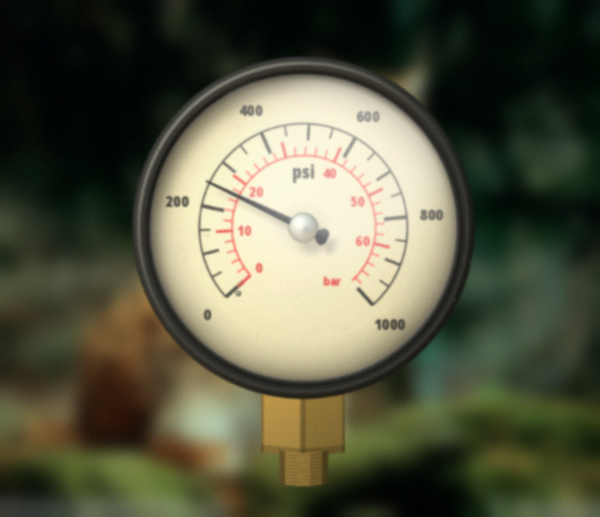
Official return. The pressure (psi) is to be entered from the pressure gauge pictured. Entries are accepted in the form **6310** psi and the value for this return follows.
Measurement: **250** psi
